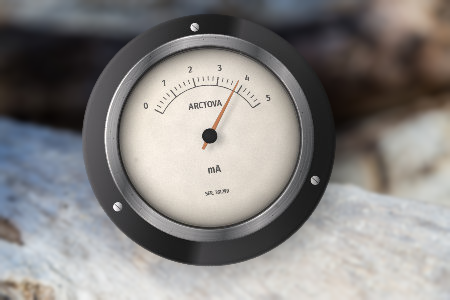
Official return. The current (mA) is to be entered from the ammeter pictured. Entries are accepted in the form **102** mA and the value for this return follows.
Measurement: **3.8** mA
